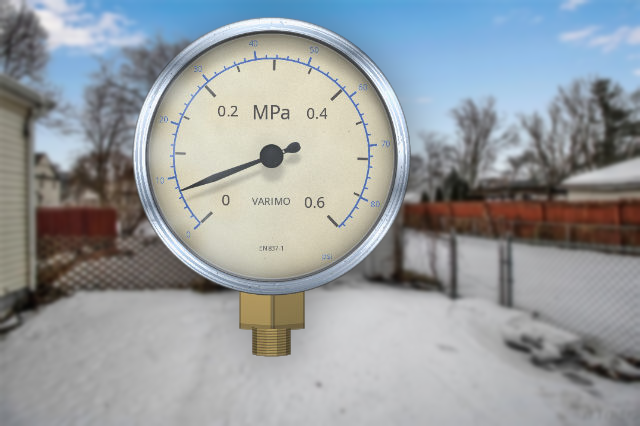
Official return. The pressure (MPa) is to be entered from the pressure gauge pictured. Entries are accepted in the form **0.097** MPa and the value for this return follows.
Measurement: **0.05** MPa
